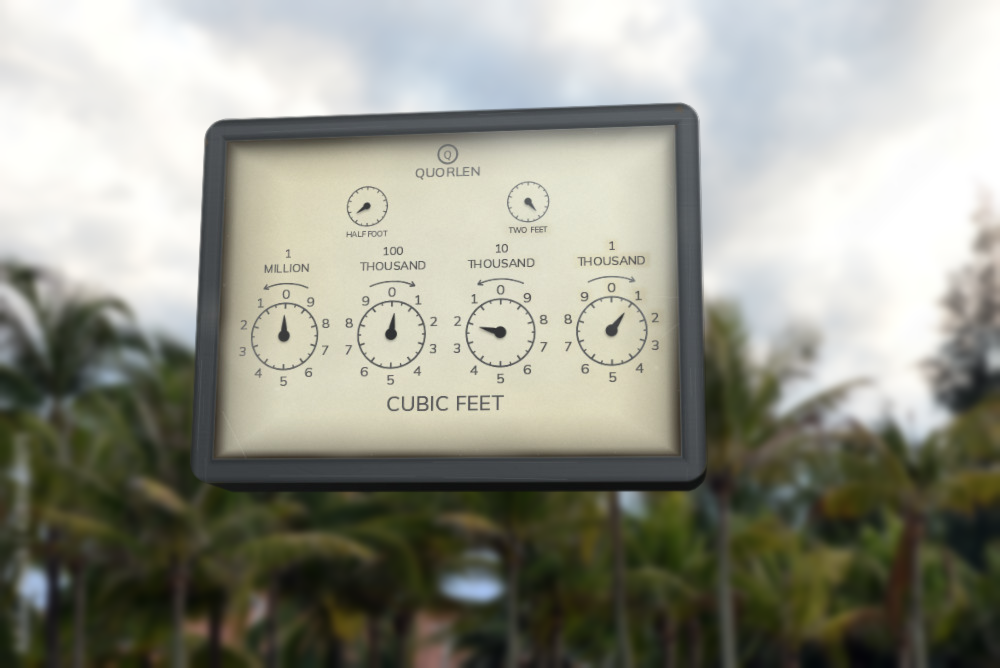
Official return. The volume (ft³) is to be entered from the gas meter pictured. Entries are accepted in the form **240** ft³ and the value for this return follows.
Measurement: **2100** ft³
